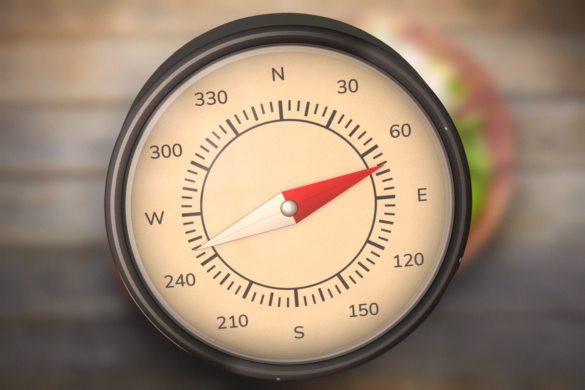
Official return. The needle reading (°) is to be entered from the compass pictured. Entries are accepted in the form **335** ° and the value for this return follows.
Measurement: **70** °
